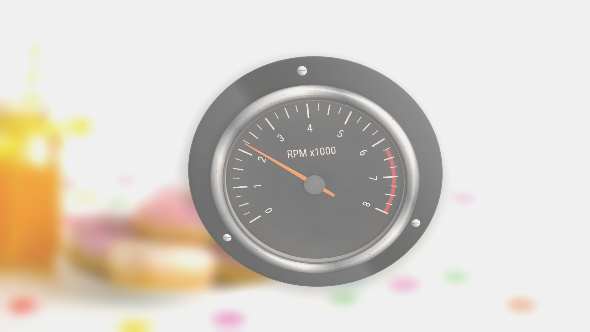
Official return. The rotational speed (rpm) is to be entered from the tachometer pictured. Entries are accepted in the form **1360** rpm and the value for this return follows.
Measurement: **2250** rpm
